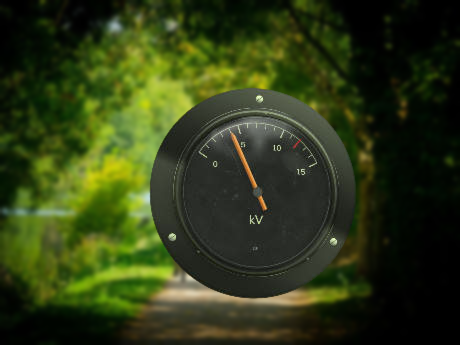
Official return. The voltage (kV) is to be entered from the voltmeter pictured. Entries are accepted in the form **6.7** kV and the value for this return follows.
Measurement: **4** kV
